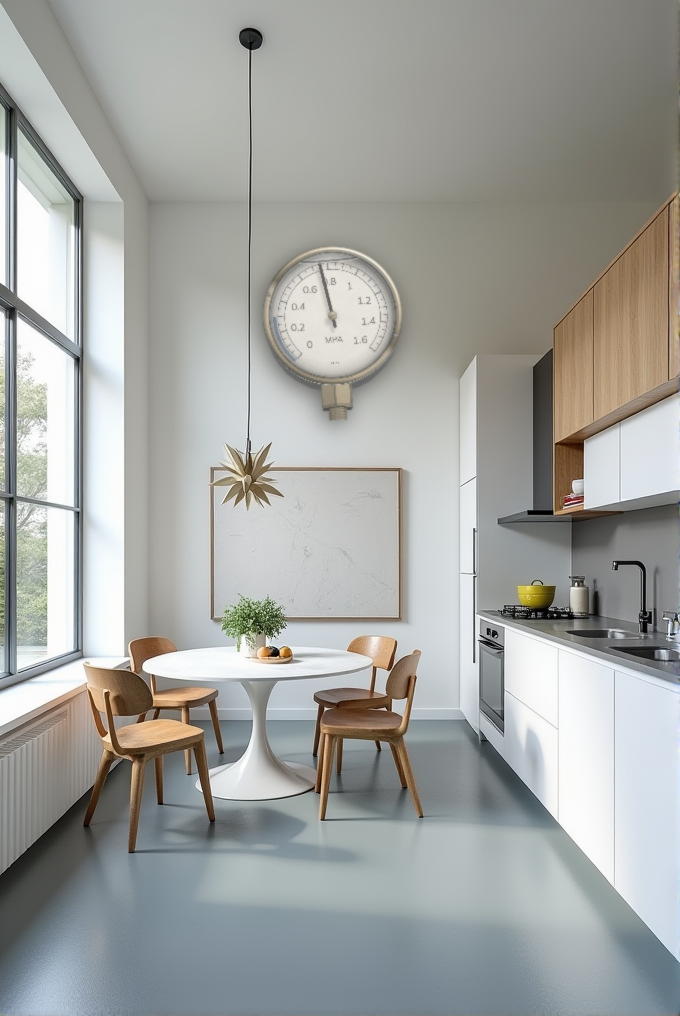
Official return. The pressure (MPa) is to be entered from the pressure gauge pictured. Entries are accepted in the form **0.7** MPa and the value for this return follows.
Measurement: **0.75** MPa
